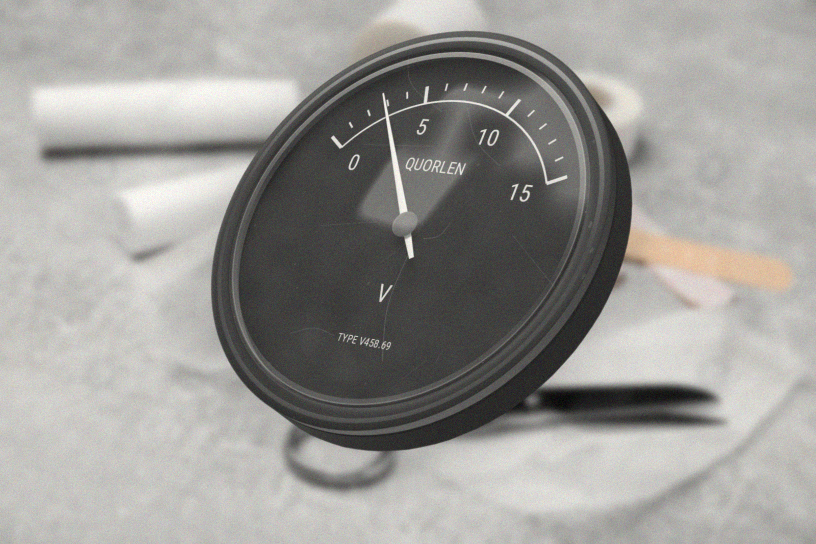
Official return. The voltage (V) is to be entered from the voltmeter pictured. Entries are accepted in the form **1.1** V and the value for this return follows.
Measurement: **3** V
